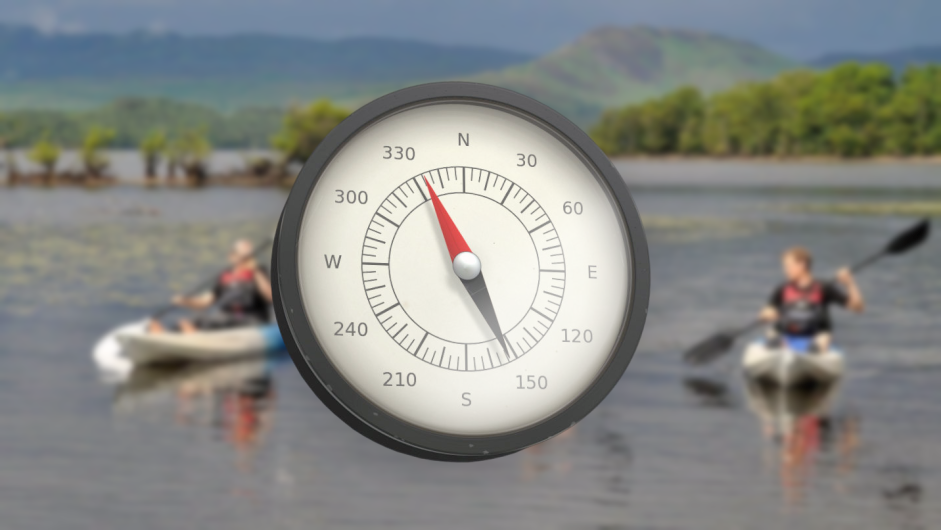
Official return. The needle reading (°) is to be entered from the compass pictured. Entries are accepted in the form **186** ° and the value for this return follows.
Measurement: **335** °
